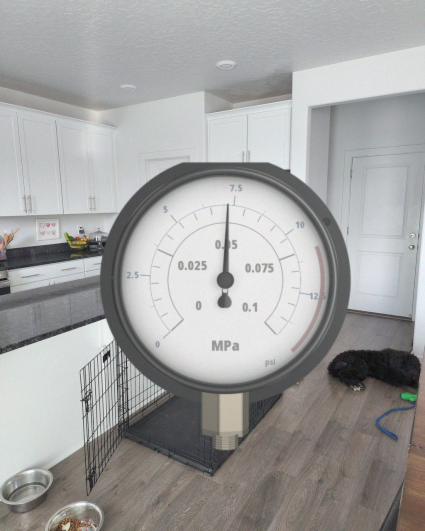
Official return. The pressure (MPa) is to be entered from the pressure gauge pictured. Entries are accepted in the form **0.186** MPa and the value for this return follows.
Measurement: **0.05** MPa
